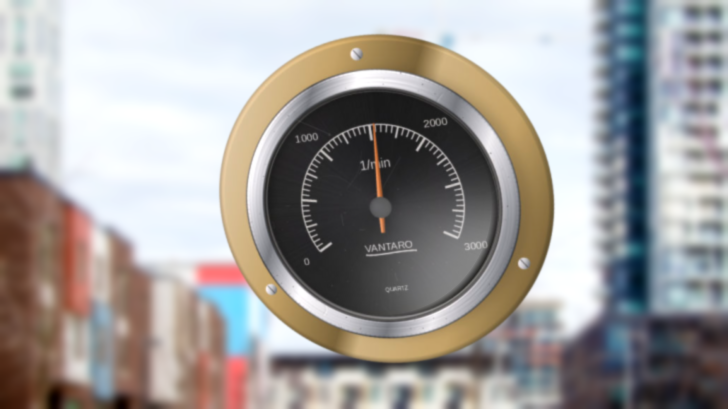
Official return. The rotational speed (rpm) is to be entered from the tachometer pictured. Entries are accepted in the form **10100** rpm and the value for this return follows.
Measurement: **1550** rpm
